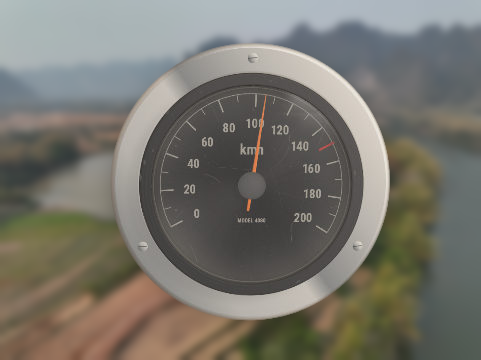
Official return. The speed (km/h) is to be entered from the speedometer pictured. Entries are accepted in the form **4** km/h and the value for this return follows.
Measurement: **105** km/h
